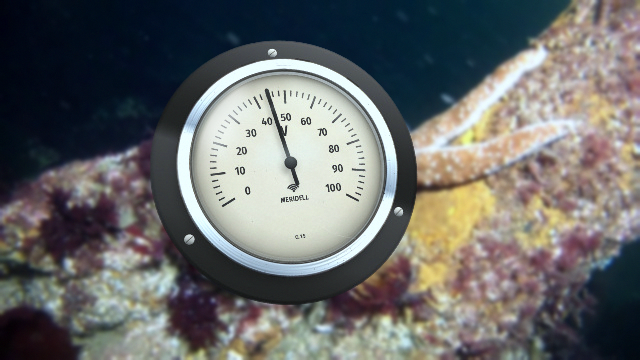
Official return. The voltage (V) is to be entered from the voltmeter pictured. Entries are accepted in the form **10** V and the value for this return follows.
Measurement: **44** V
